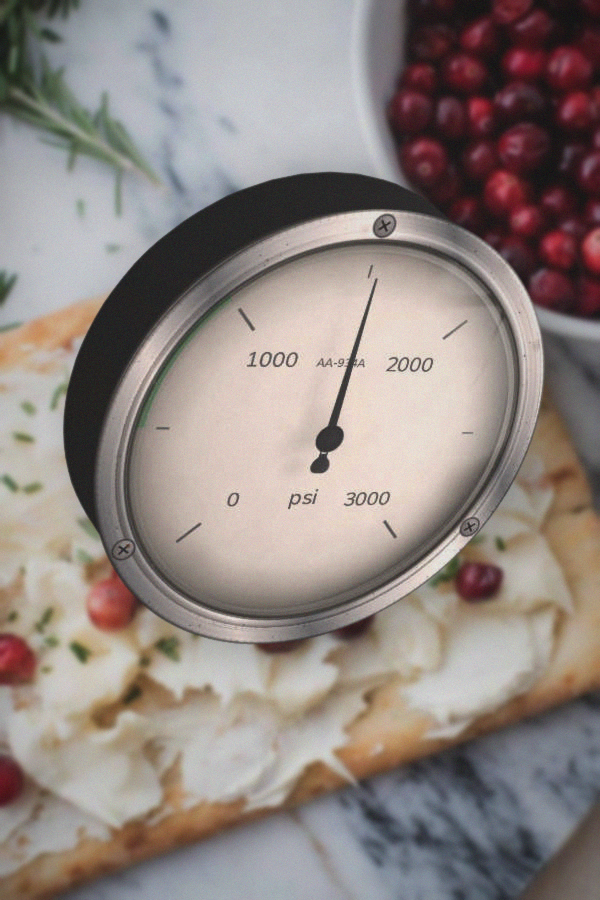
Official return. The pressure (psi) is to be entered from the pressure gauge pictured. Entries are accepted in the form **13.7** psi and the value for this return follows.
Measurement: **1500** psi
